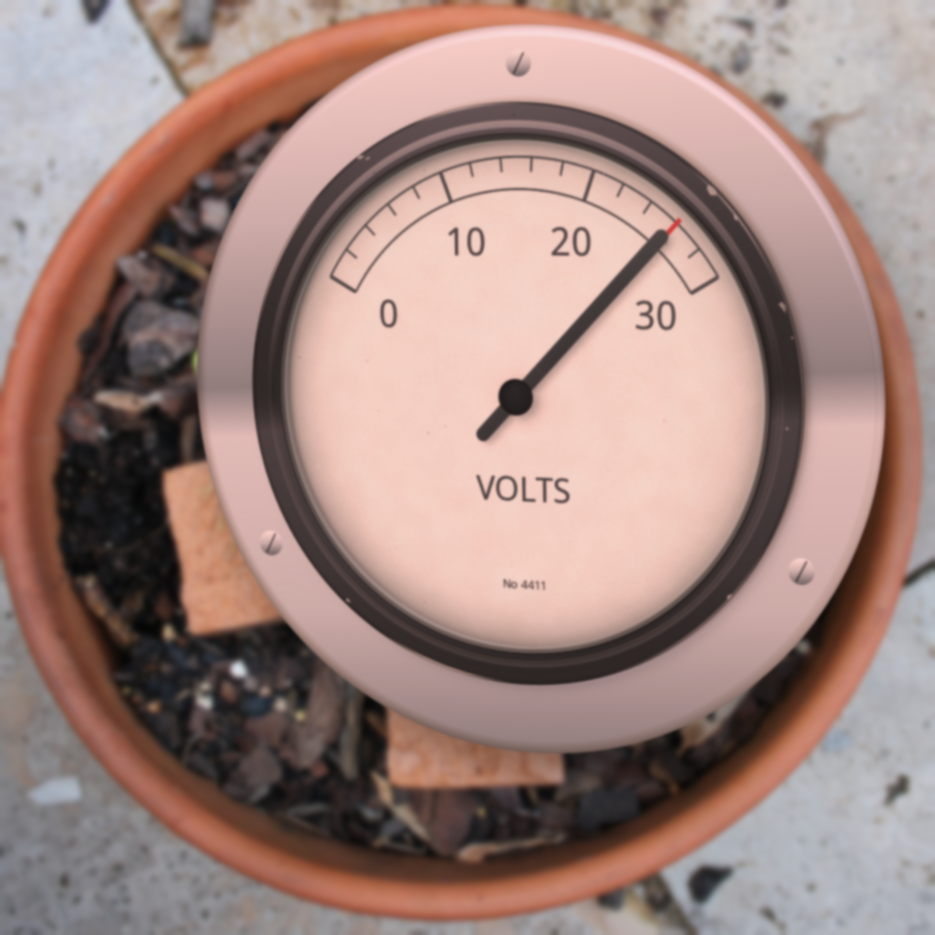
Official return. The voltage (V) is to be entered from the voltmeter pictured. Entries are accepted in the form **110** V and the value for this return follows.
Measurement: **26** V
